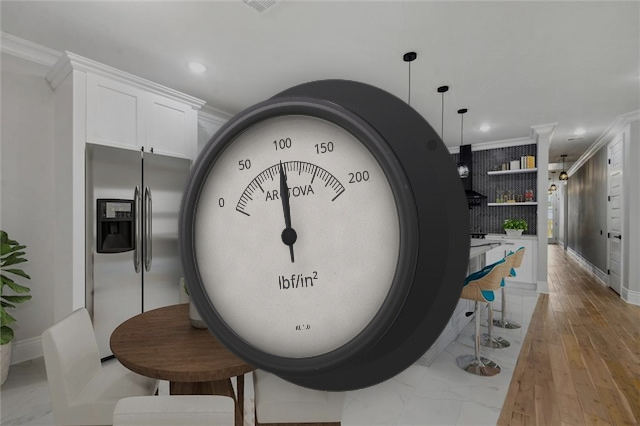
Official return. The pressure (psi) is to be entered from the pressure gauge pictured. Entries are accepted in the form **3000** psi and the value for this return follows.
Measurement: **100** psi
